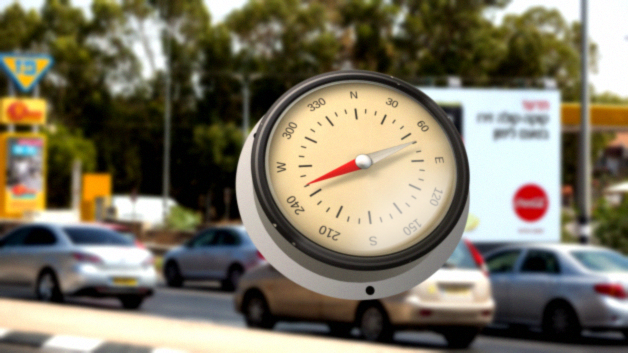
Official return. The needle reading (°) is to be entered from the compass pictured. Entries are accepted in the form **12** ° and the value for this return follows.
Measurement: **250** °
